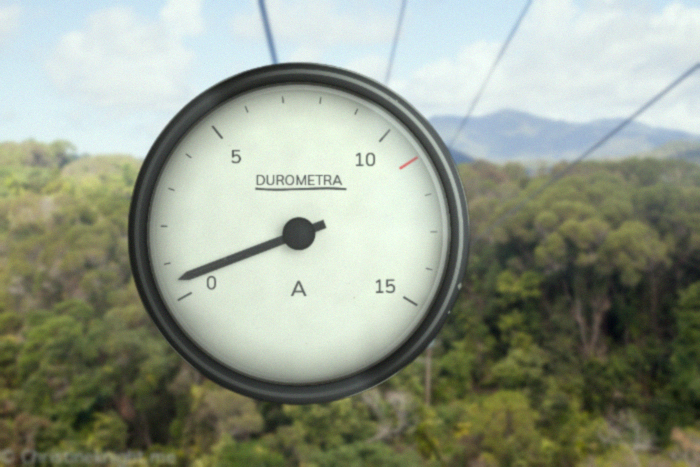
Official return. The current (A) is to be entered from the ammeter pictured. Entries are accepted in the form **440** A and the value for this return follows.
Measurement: **0.5** A
